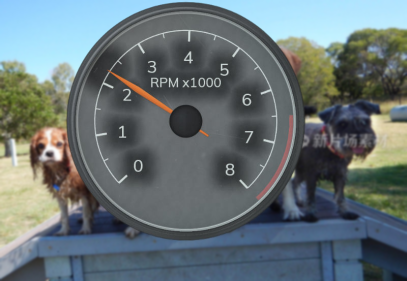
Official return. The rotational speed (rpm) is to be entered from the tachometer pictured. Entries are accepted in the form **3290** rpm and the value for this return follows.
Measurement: **2250** rpm
